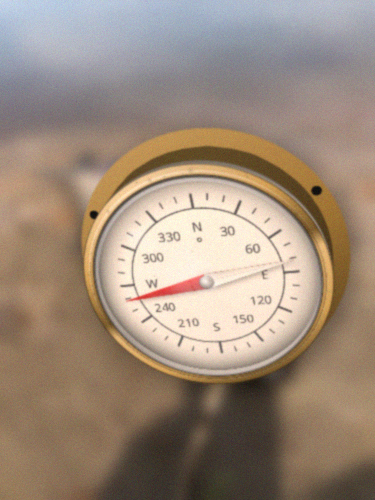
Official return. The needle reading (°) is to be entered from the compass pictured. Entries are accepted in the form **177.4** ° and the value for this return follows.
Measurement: **260** °
